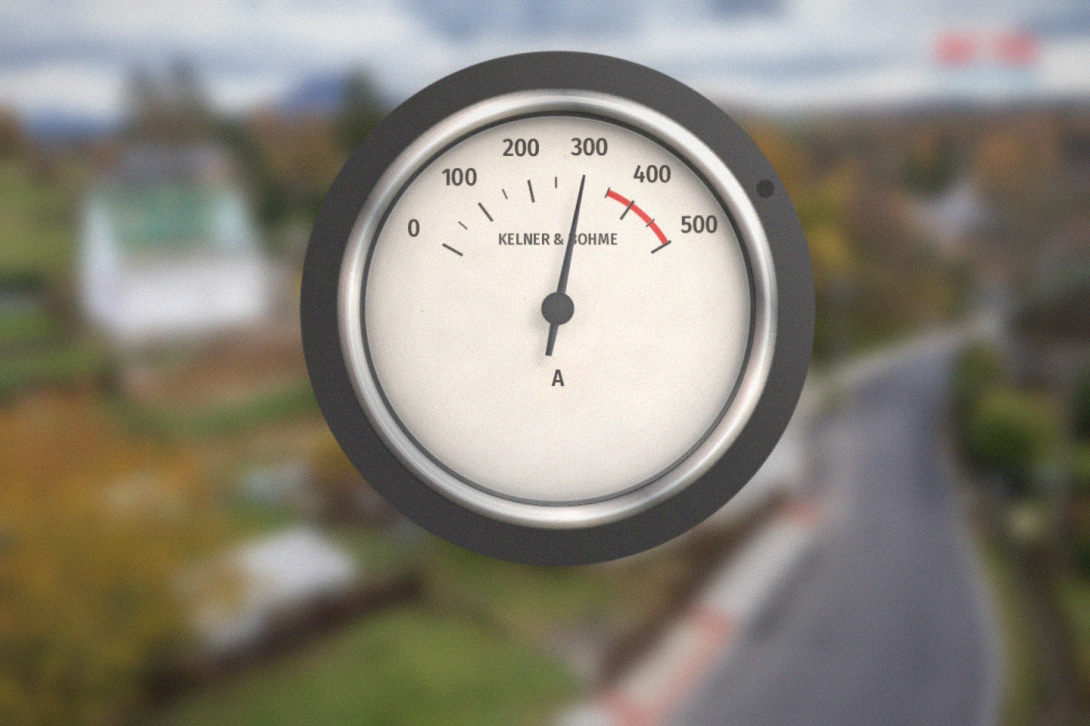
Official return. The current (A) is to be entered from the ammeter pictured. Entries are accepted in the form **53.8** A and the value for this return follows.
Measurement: **300** A
